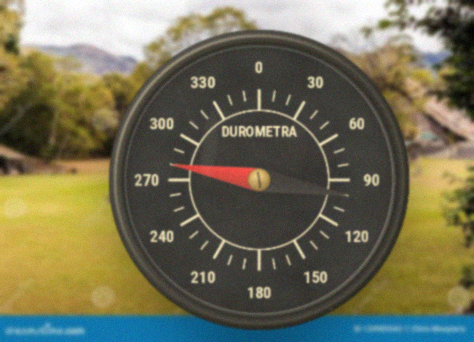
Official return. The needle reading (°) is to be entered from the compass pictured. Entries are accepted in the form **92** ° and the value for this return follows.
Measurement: **280** °
